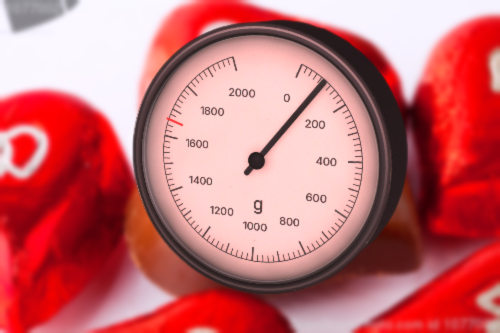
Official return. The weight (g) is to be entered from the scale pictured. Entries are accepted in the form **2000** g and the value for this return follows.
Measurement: **100** g
